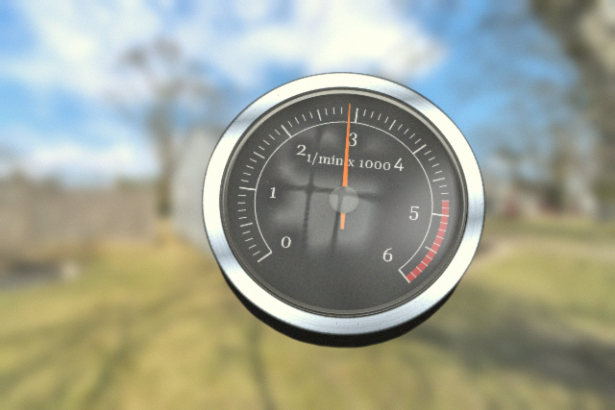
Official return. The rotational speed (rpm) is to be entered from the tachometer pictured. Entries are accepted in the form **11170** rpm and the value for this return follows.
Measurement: **2900** rpm
